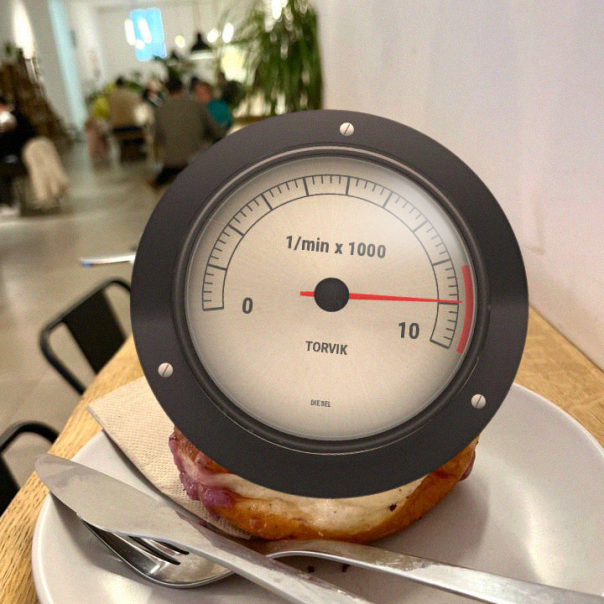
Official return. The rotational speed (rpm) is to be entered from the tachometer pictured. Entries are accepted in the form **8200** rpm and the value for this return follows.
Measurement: **9000** rpm
